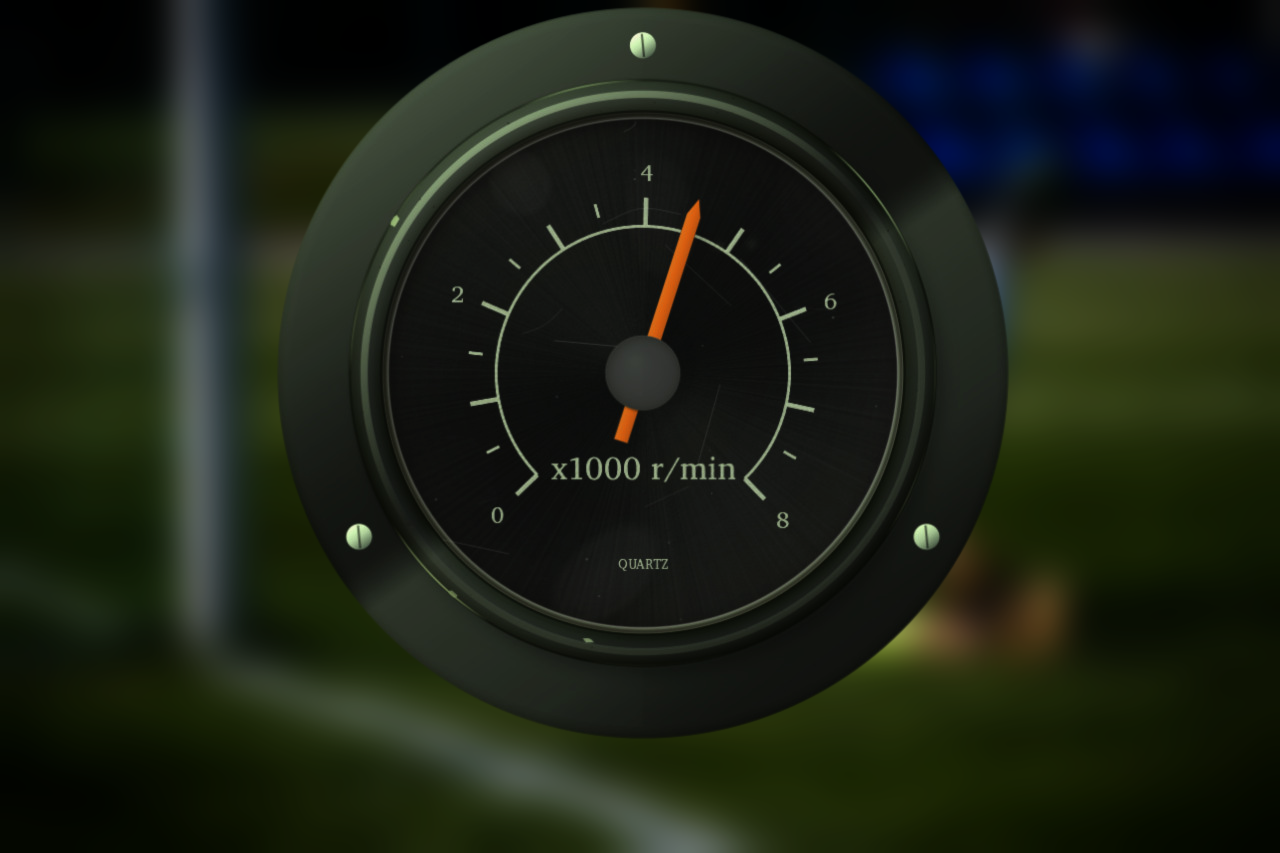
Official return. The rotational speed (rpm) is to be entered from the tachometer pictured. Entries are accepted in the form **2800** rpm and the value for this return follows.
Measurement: **4500** rpm
